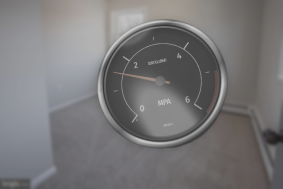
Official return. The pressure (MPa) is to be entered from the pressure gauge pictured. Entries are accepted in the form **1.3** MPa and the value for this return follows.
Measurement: **1.5** MPa
